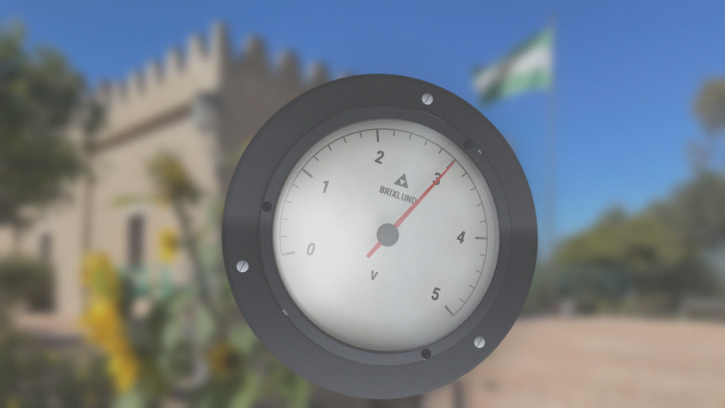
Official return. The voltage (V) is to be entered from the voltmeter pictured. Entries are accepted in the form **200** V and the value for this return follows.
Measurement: **3** V
